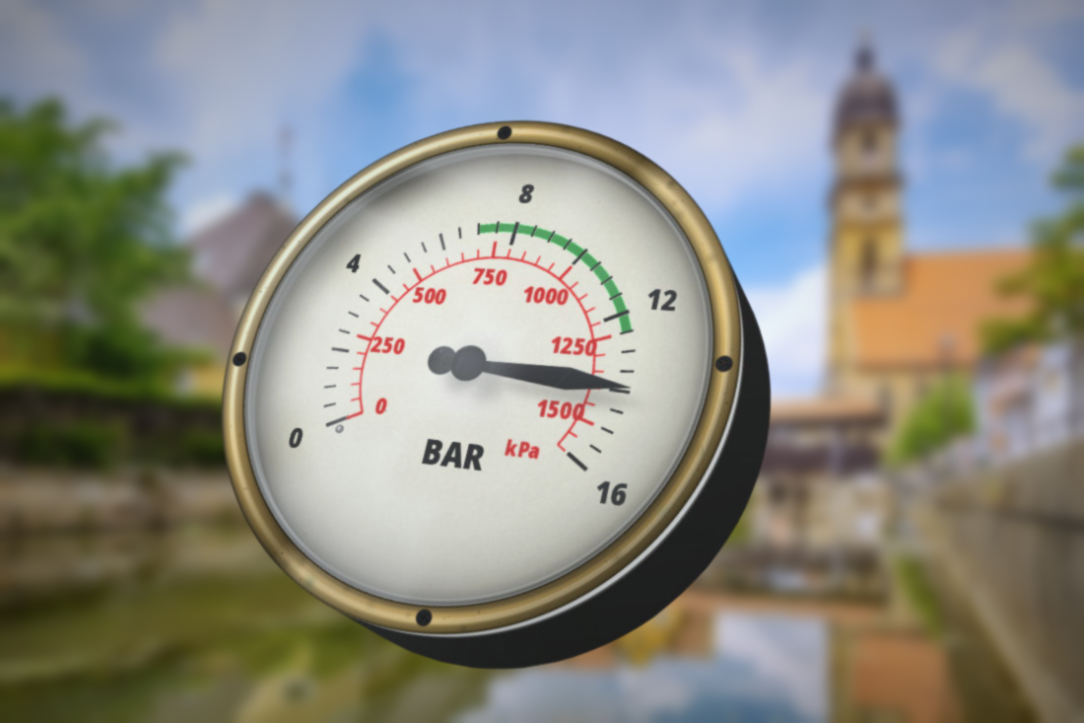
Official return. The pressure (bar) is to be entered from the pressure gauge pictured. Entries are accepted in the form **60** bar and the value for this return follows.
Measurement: **14** bar
